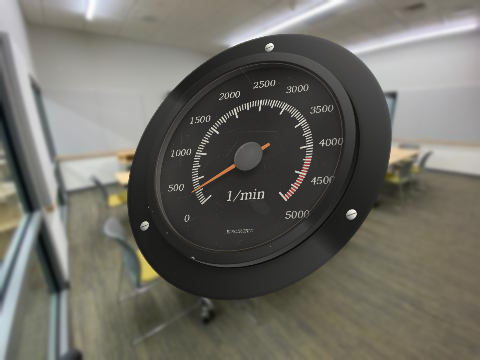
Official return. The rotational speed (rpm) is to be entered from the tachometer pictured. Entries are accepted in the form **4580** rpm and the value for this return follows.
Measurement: **250** rpm
